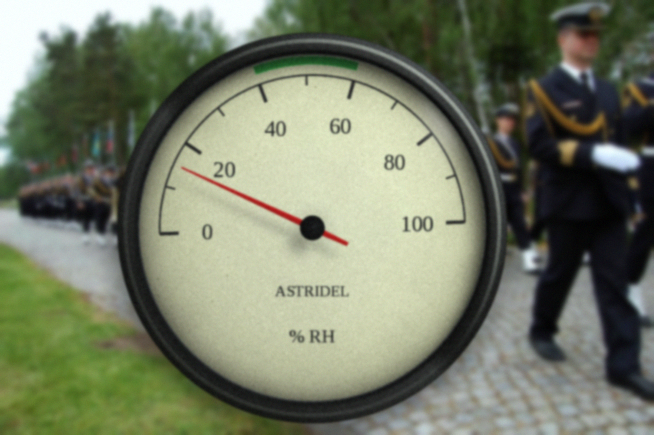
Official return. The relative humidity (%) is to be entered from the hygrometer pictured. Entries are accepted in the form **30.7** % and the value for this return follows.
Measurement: **15** %
